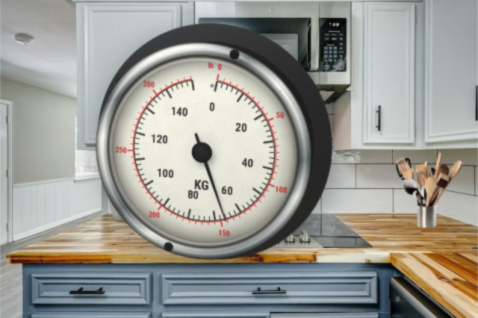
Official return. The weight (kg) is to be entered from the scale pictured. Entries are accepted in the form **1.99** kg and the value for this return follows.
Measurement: **66** kg
